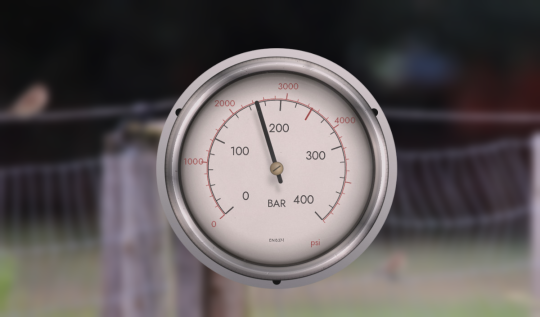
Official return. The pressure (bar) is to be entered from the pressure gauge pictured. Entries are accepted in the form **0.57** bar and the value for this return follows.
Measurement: **170** bar
